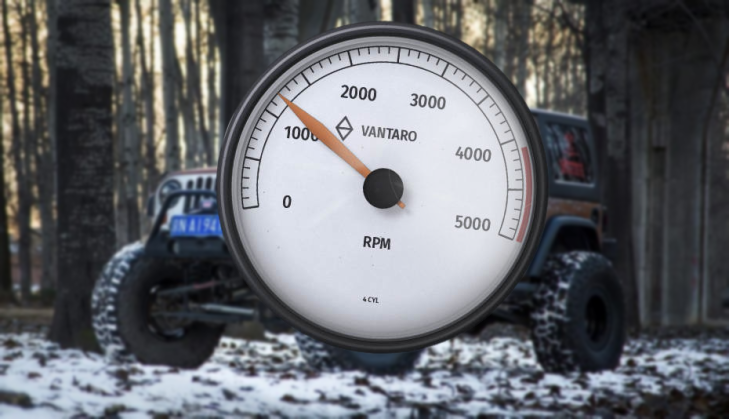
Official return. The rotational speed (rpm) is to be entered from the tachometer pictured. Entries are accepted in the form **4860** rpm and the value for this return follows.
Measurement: **1200** rpm
